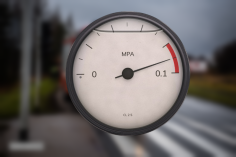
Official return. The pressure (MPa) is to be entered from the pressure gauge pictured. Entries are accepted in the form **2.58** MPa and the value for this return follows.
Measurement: **0.09** MPa
